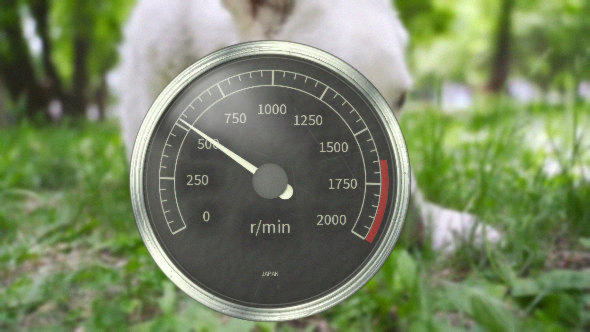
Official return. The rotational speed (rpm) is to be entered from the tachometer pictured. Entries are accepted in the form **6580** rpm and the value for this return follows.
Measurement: **525** rpm
